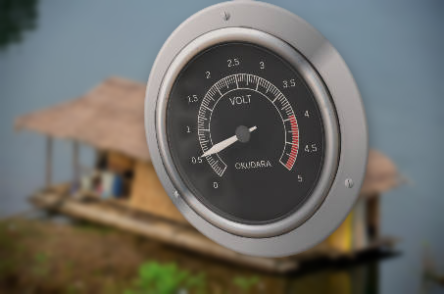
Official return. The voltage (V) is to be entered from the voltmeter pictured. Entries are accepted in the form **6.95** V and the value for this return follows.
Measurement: **0.5** V
